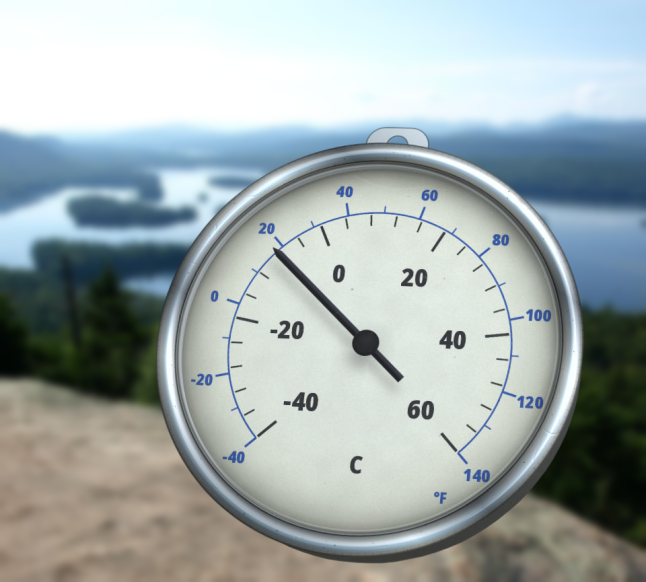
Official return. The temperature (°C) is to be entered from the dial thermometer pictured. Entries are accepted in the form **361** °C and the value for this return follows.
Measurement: **-8** °C
